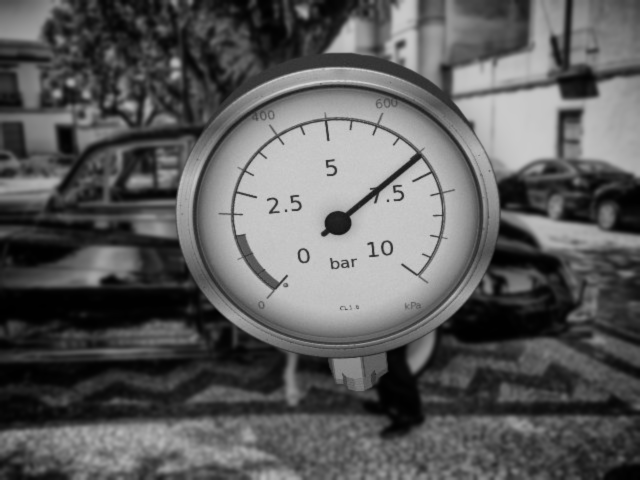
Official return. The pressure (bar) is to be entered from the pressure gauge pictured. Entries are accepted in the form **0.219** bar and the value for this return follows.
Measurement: **7** bar
